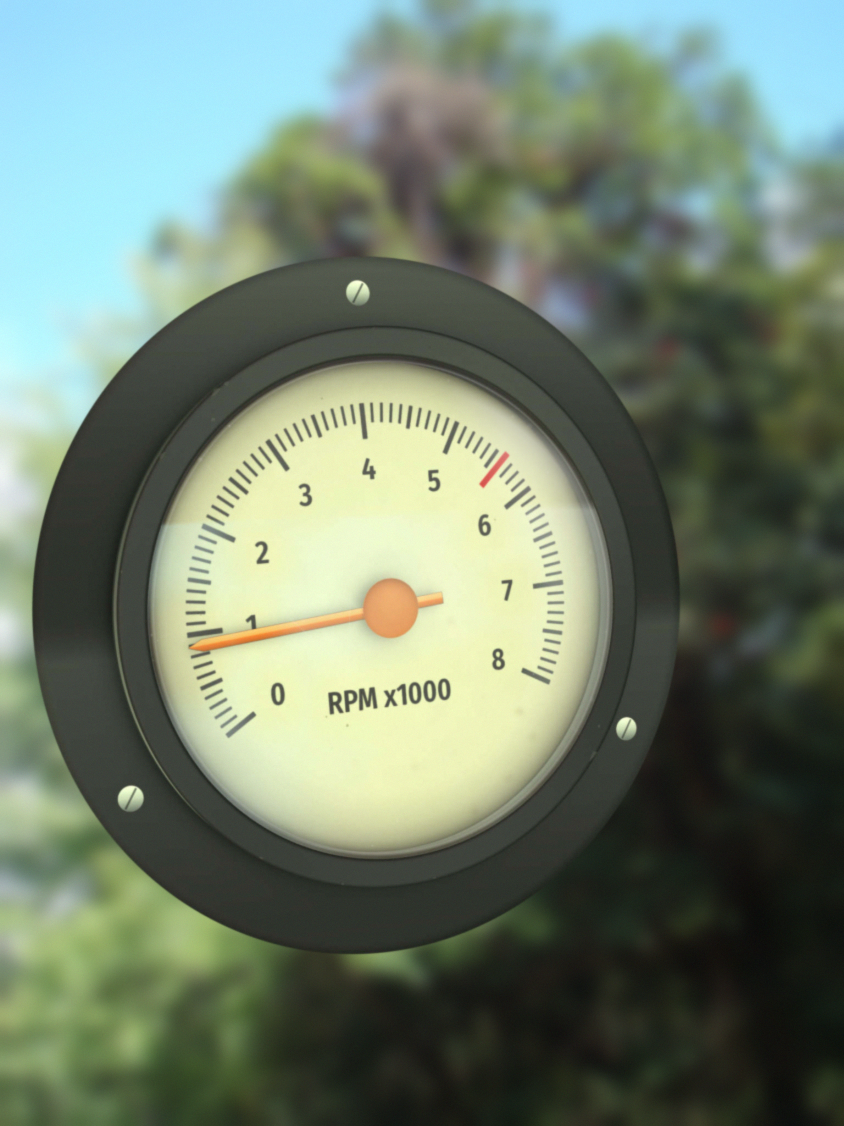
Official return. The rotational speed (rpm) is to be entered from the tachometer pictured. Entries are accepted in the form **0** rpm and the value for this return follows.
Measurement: **900** rpm
